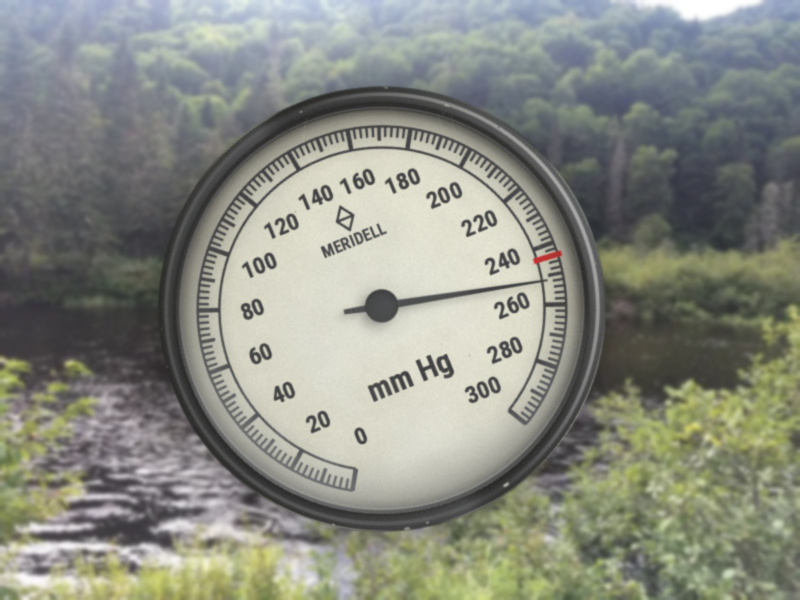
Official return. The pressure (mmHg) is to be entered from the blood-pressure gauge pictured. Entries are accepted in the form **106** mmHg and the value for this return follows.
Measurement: **252** mmHg
